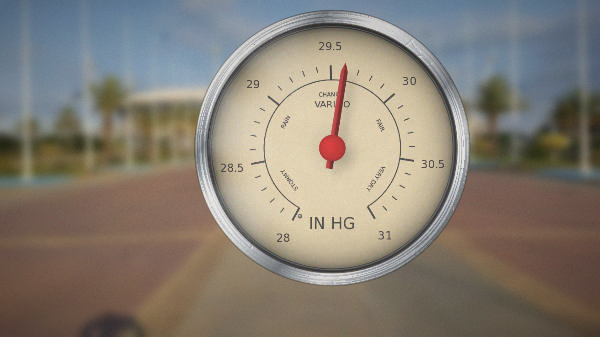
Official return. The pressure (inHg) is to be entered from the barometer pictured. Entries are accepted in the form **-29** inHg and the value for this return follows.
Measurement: **29.6** inHg
